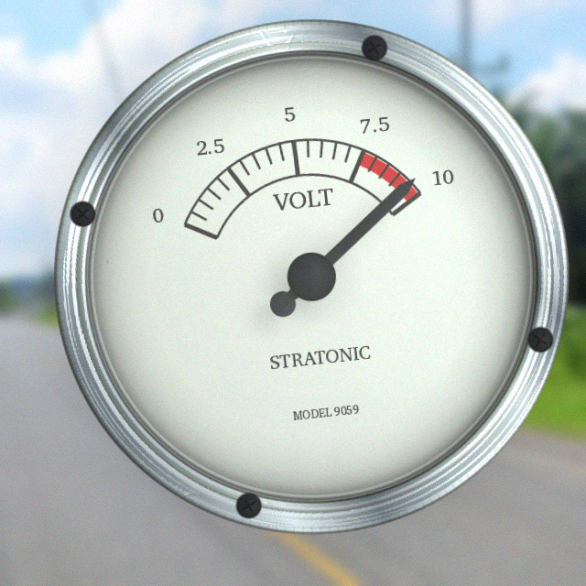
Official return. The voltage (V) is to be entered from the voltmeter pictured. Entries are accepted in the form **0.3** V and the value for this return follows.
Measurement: **9.5** V
